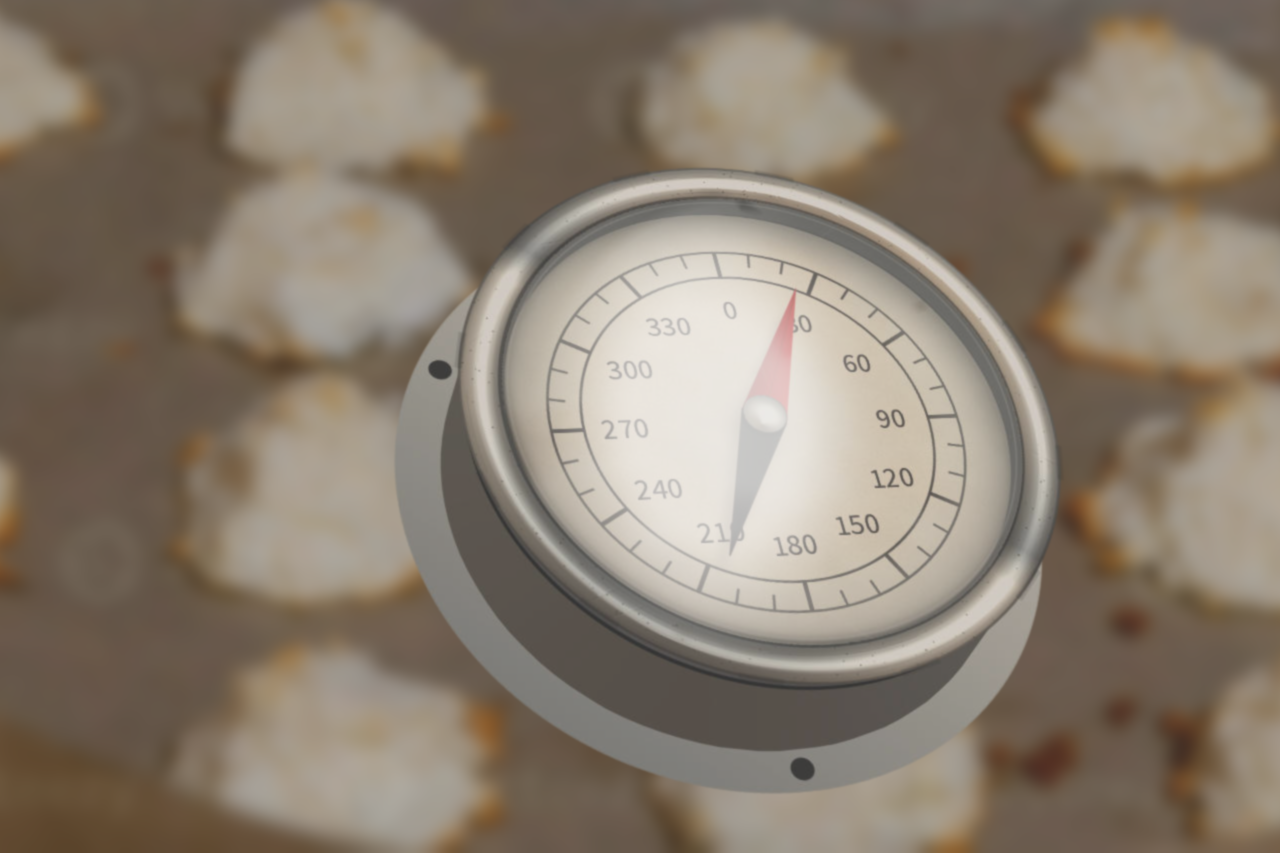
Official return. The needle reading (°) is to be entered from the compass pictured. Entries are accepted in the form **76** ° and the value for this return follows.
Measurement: **25** °
